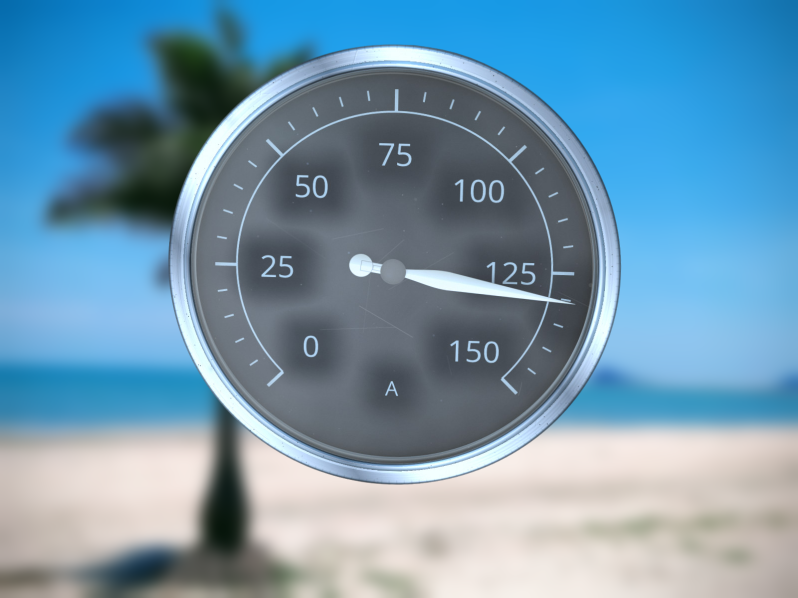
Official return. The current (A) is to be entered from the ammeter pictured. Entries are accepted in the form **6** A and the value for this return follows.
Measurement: **130** A
